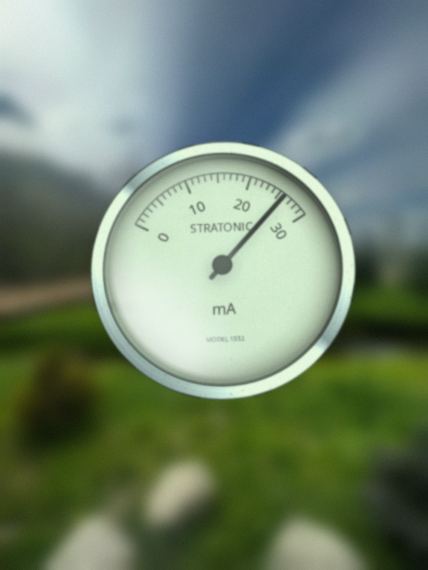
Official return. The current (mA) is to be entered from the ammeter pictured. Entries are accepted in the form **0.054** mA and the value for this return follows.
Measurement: **26** mA
